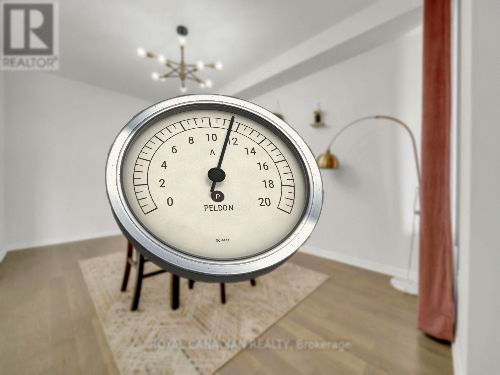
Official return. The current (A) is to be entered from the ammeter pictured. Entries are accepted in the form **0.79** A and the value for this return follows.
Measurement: **11.5** A
